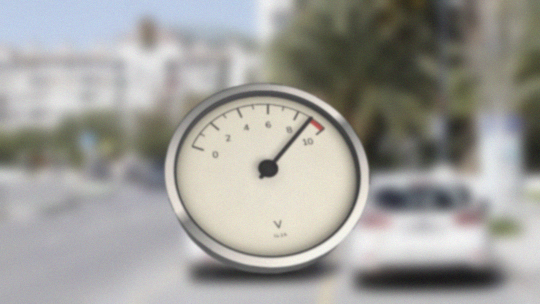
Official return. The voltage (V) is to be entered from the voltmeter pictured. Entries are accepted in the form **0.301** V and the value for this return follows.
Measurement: **9** V
